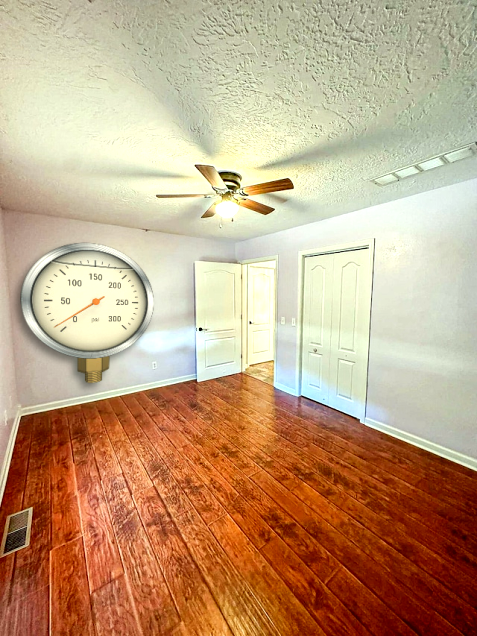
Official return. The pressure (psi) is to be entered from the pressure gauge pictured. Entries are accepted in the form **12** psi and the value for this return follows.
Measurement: **10** psi
